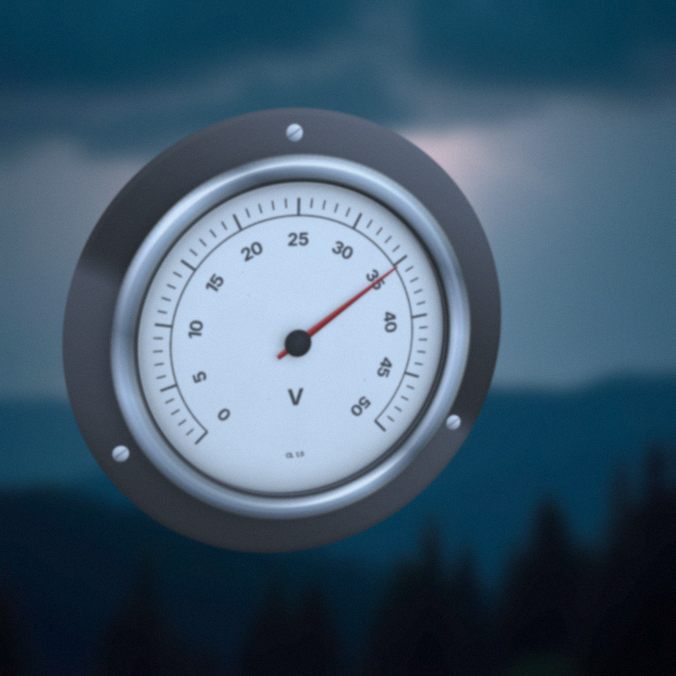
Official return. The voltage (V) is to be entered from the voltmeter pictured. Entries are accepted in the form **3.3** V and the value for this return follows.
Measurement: **35** V
